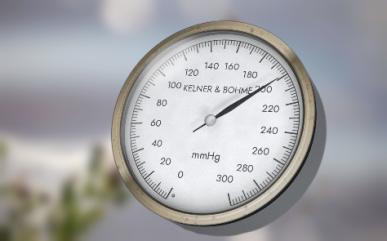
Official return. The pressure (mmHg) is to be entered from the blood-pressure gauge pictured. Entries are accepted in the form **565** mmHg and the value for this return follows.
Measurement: **200** mmHg
